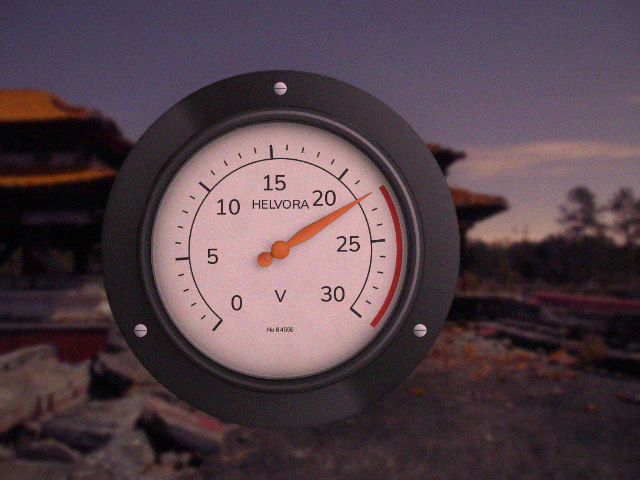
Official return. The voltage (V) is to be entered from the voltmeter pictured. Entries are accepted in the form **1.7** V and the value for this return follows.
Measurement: **22** V
